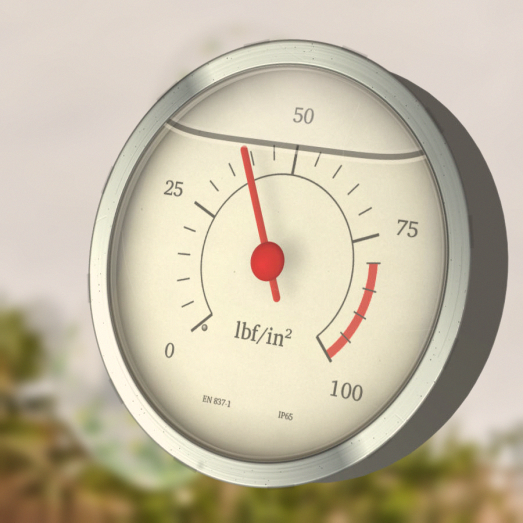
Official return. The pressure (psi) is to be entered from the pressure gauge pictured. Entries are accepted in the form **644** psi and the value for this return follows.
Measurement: **40** psi
